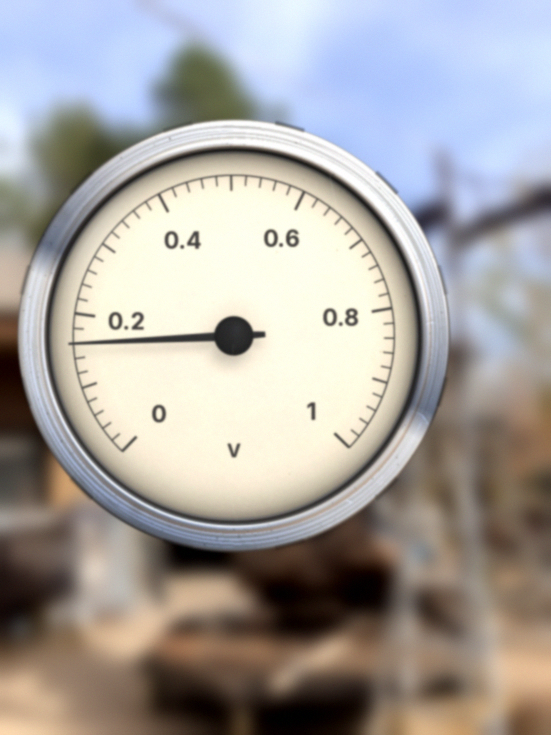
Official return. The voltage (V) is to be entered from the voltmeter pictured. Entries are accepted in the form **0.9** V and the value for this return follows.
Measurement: **0.16** V
